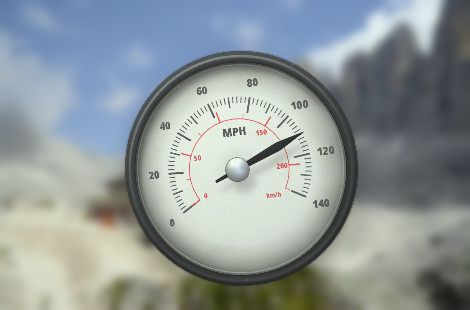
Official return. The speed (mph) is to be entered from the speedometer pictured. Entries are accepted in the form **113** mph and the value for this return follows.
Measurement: **110** mph
